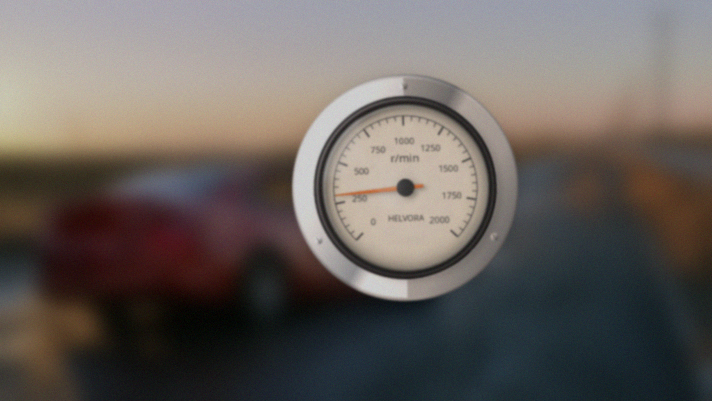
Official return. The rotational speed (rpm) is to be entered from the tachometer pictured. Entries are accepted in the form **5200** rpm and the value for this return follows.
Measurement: **300** rpm
